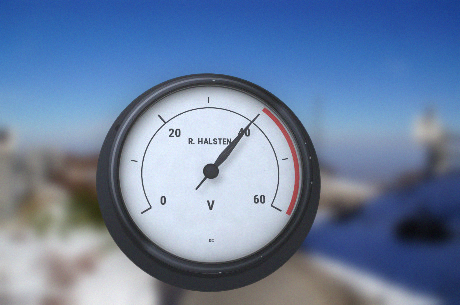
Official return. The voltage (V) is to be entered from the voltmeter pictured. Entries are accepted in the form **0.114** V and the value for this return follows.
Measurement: **40** V
